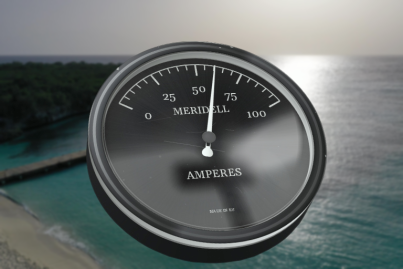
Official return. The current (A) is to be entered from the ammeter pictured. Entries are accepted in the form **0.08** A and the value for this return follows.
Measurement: **60** A
